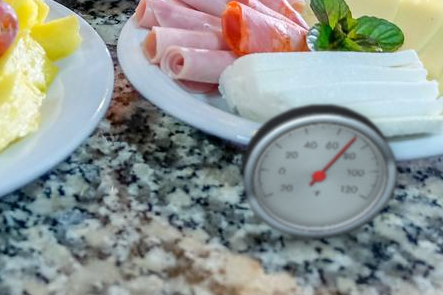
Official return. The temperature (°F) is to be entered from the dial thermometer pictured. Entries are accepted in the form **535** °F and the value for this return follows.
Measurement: **70** °F
